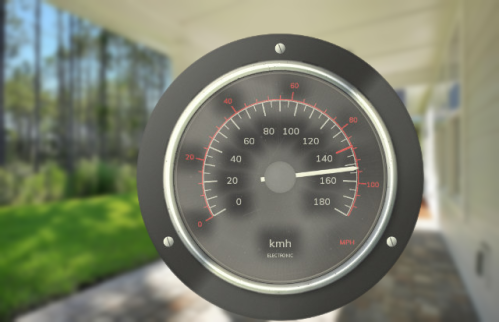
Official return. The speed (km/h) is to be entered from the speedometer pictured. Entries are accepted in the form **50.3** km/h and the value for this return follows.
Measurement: **152.5** km/h
